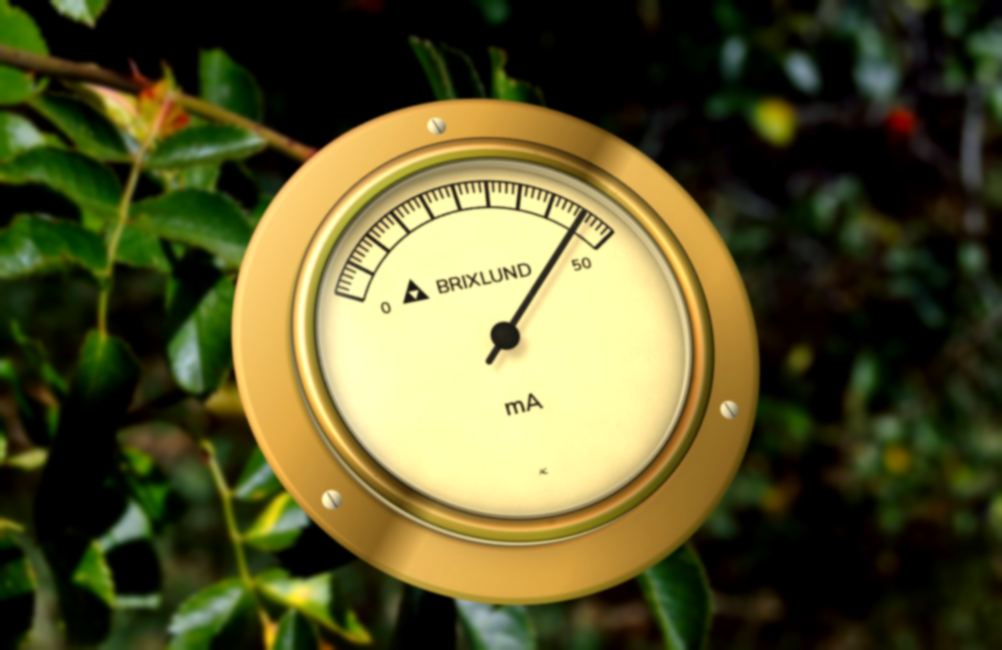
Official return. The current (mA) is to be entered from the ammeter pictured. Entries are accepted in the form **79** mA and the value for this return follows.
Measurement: **45** mA
